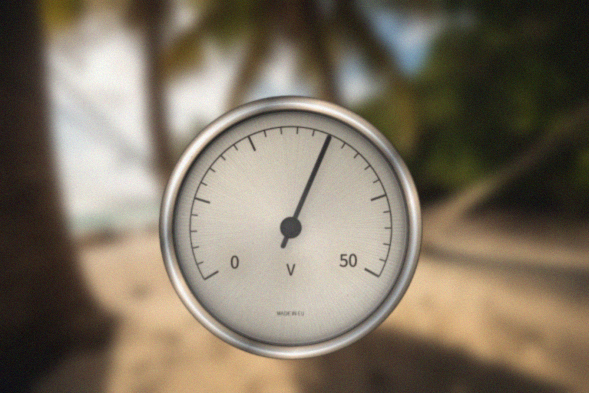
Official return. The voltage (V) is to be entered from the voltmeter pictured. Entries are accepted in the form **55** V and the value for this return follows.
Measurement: **30** V
